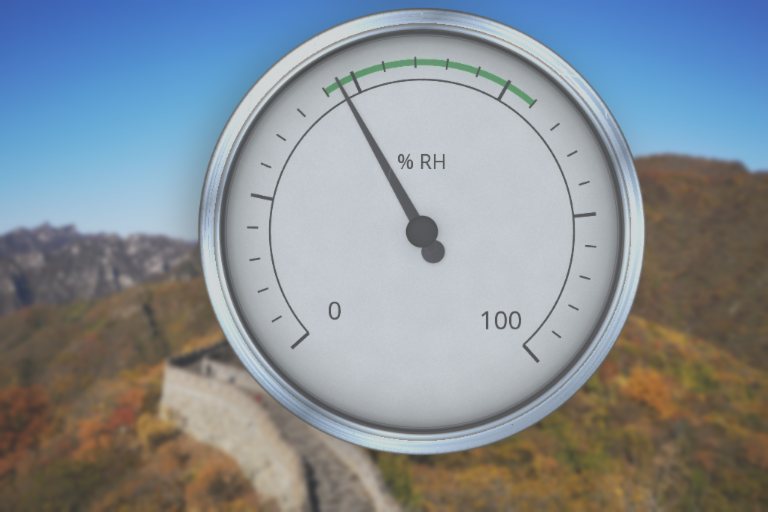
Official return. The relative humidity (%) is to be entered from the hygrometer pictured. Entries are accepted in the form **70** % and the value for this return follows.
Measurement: **38** %
